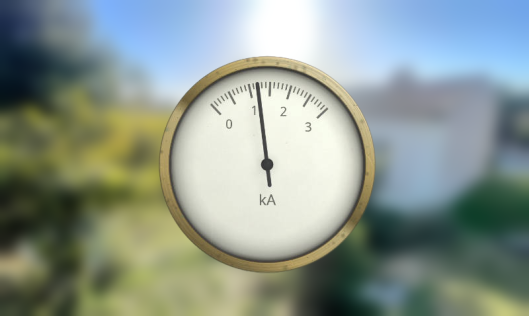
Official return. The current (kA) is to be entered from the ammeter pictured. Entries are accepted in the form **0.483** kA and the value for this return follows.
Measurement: **1.2** kA
